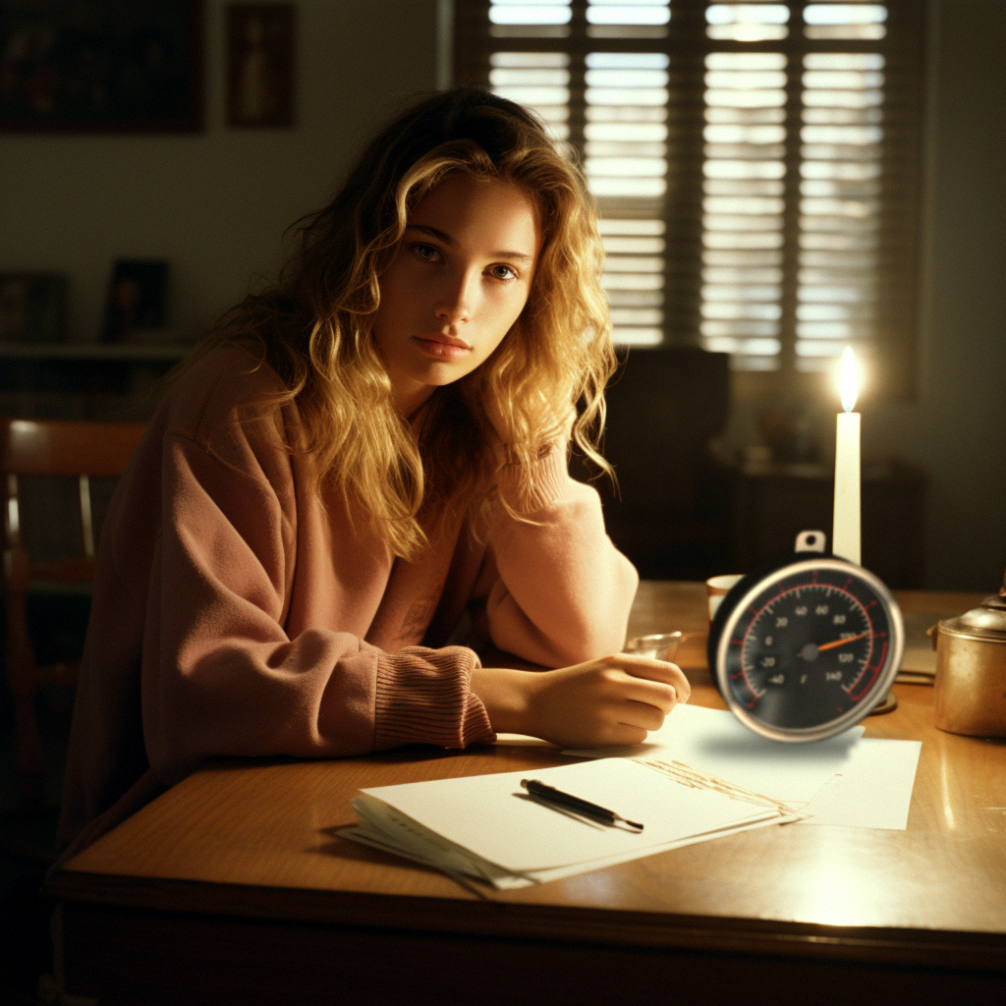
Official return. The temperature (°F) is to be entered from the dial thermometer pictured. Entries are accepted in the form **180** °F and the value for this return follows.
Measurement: **100** °F
